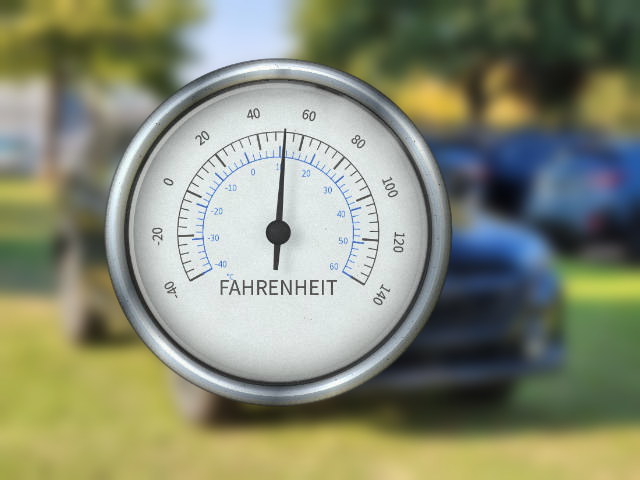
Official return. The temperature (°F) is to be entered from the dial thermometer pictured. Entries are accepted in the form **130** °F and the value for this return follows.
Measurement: **52** °F
